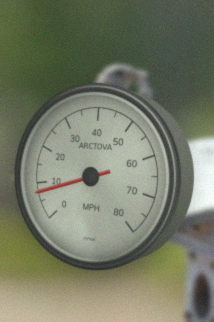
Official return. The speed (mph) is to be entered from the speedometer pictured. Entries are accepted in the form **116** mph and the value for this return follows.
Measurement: **7.5** mph
